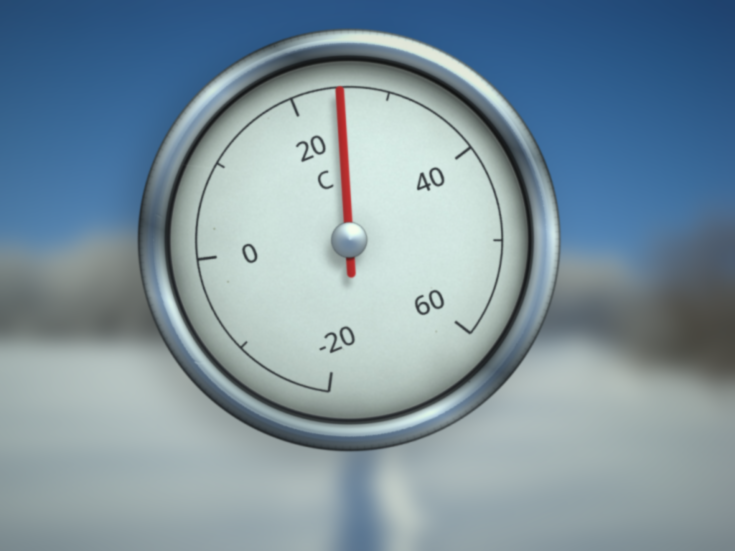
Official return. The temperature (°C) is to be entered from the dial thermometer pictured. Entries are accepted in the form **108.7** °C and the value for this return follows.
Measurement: **25** °C
